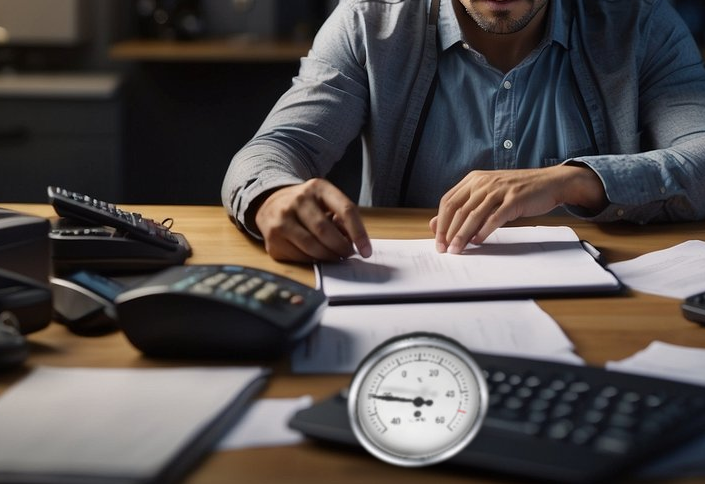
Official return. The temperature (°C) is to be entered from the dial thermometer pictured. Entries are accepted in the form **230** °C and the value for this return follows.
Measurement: **-20** °C
